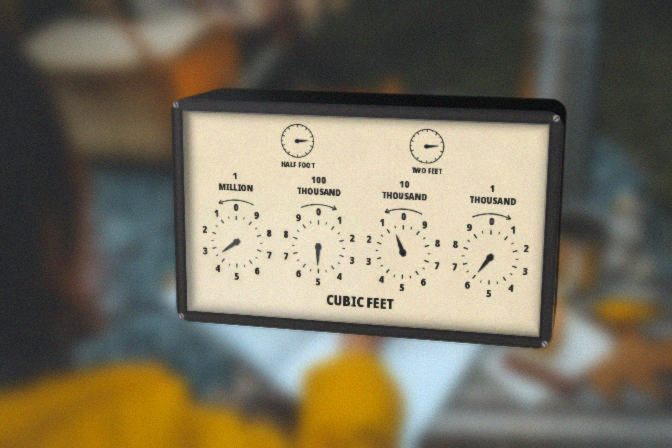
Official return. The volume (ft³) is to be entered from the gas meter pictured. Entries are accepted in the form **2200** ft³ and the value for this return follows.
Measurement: **350600** ft³
